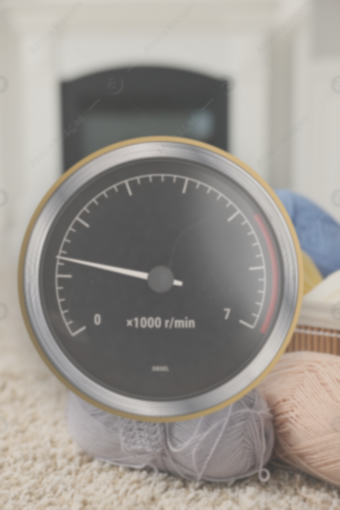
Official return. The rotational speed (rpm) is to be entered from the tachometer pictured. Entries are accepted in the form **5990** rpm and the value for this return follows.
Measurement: **1300** rpm
